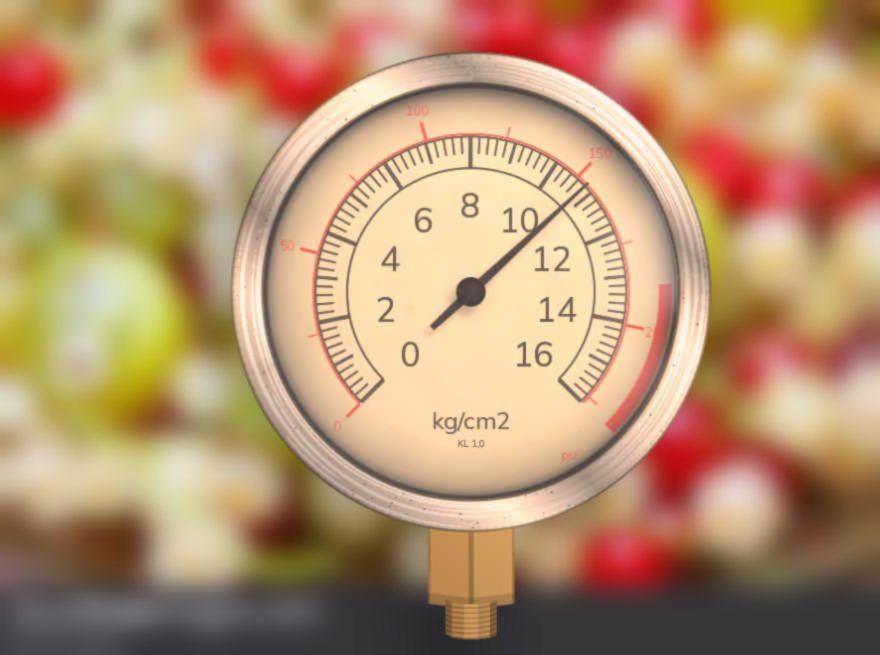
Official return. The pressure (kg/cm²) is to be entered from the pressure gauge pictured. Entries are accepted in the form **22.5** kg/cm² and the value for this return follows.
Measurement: **10.8** kg/cm²
